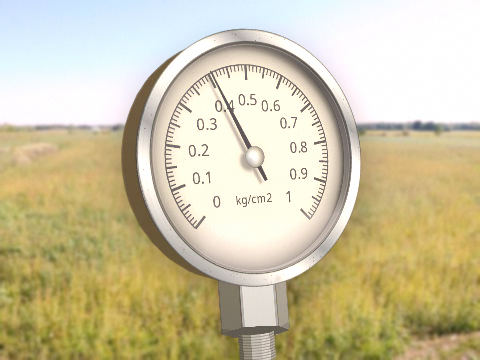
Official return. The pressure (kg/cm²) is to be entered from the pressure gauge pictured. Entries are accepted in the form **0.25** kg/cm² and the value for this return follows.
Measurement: **0.4** kg/cm²
